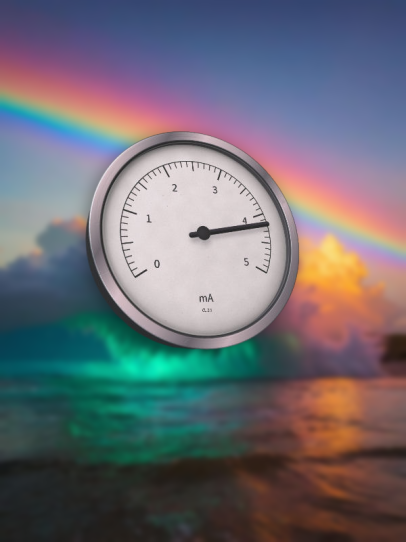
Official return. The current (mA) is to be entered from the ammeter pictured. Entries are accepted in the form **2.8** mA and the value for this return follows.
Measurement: **4.2** mA
